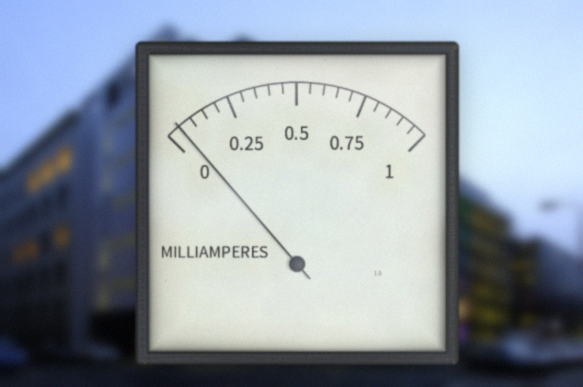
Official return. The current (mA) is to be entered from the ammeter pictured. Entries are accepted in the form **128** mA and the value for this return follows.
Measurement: **0.05** mA
